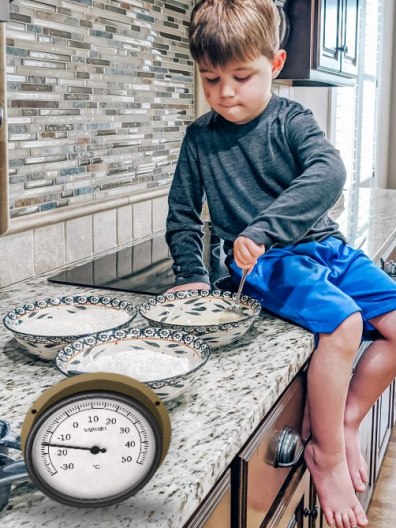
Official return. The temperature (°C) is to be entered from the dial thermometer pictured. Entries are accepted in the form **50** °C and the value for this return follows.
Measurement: **-15** °C
